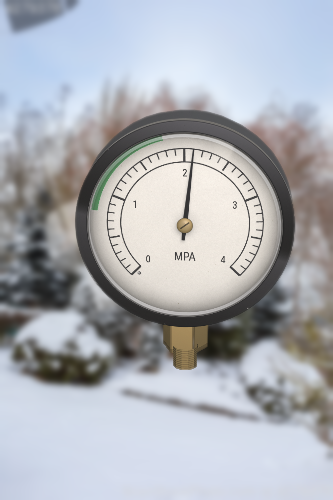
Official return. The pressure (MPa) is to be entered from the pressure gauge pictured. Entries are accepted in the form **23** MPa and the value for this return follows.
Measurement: **2.1** MPa
